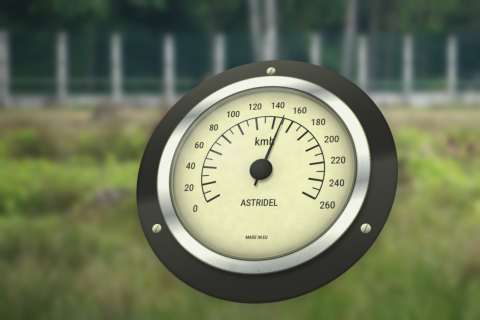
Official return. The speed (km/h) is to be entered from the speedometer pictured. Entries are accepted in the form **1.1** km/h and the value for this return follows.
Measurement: **150** km/h
